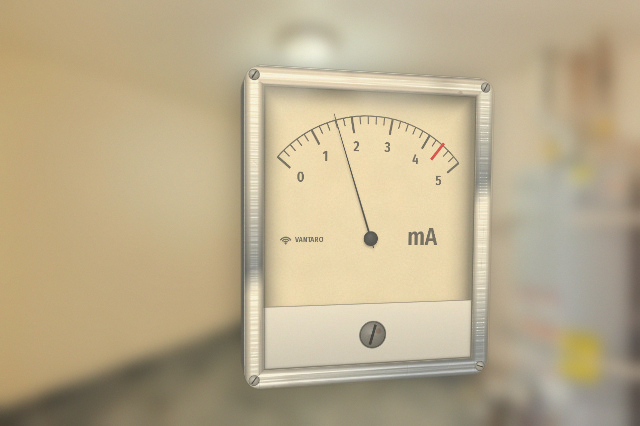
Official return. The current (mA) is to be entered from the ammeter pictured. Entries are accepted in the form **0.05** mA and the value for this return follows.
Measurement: **1.6** mA
